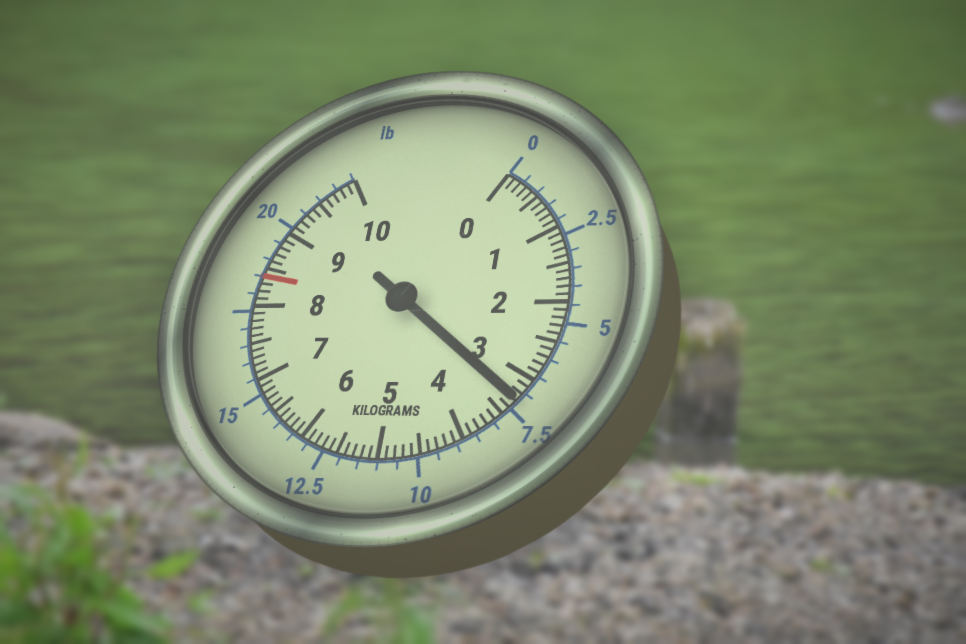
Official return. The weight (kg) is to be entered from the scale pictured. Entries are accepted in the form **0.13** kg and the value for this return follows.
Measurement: **3.3** kg
